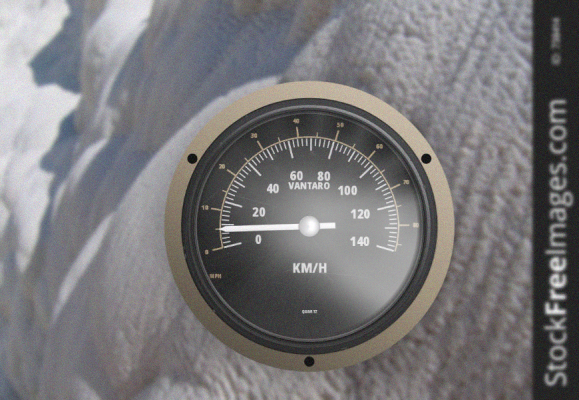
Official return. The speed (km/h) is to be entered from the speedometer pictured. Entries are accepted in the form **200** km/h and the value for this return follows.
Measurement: **8** km/h
